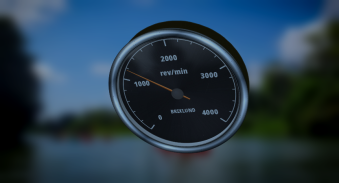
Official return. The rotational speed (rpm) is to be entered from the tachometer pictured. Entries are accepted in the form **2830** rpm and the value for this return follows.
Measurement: **1200** rpm
